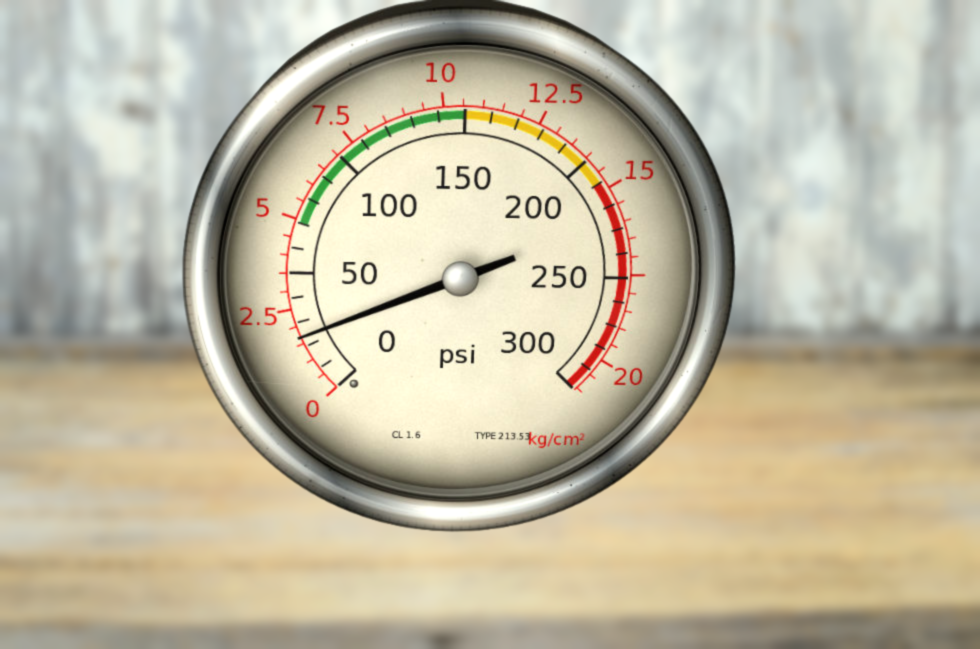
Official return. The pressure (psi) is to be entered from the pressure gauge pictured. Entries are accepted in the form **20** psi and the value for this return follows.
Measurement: **25** psi
